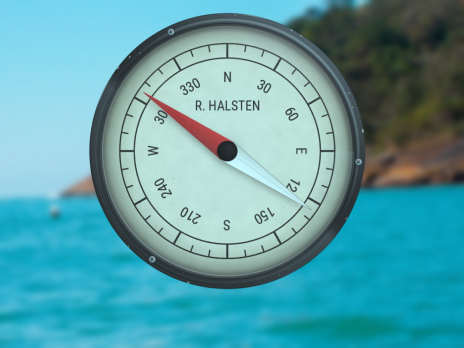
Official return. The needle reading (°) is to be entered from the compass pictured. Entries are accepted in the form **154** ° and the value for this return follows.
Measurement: **305** °
